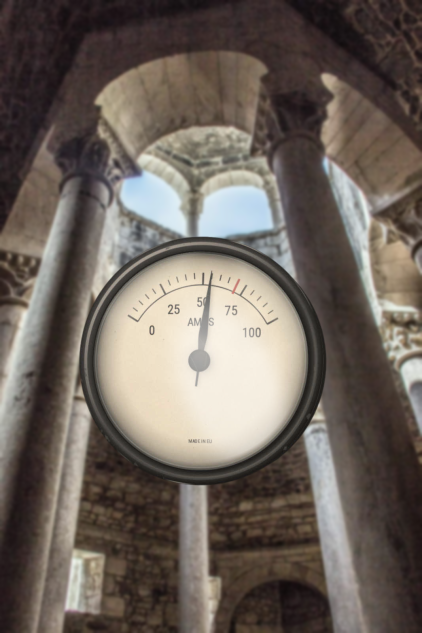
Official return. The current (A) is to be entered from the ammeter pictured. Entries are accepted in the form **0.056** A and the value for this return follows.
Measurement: **55** A
